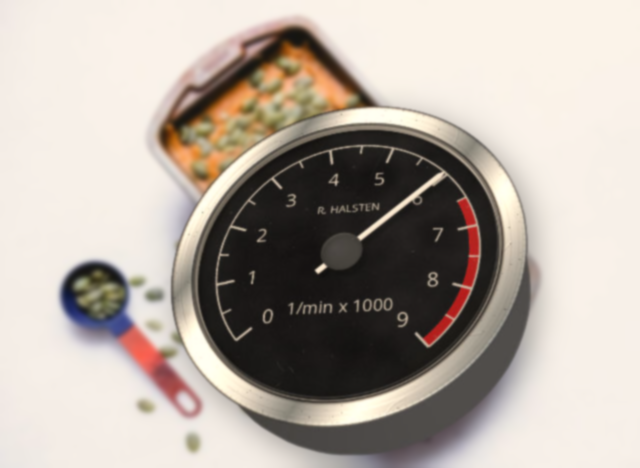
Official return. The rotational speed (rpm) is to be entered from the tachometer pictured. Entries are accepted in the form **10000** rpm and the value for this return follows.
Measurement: **6000** rpm
